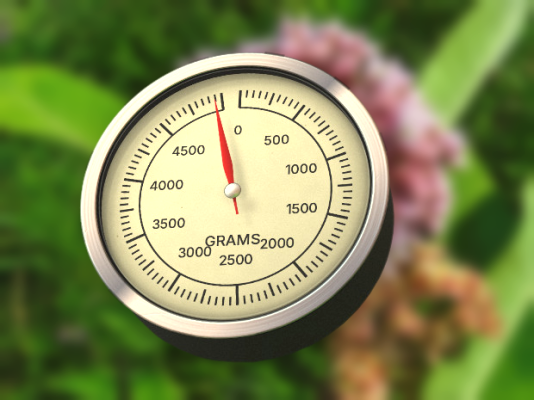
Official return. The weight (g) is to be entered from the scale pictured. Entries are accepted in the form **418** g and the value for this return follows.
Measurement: **4950** g
